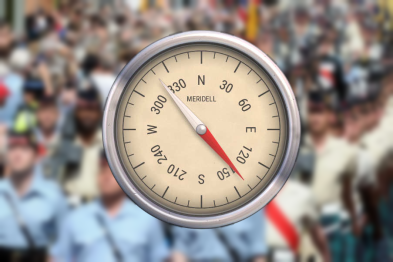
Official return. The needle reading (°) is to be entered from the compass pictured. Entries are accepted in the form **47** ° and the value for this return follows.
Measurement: **140** °
